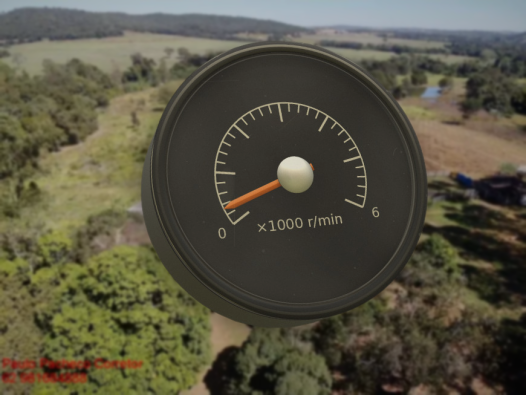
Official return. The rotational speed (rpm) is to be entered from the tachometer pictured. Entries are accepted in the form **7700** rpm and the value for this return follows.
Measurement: **300** rpm
